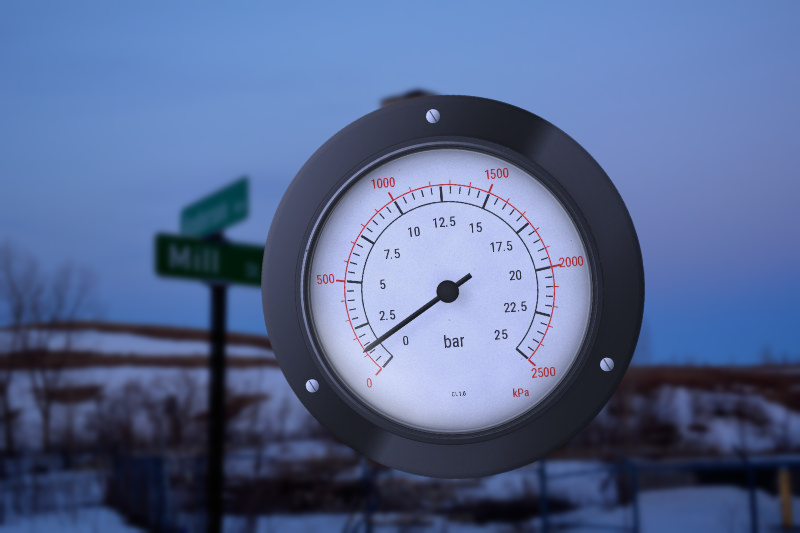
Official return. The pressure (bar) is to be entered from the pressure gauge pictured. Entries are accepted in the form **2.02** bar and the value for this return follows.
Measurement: **1.25** bar
